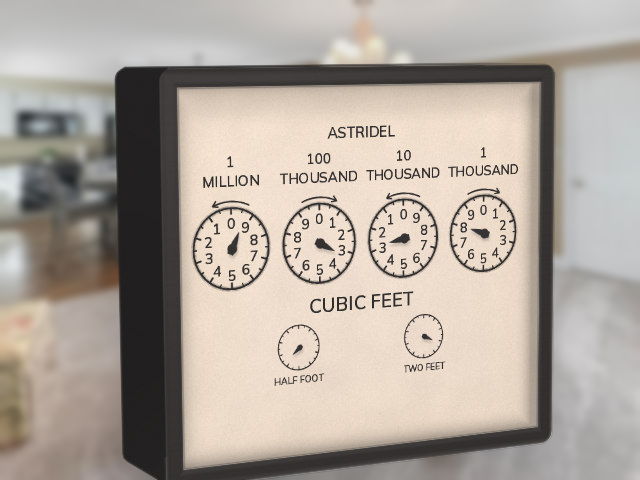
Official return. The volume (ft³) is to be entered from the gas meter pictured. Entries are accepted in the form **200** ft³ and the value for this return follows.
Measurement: **932800** ft³
